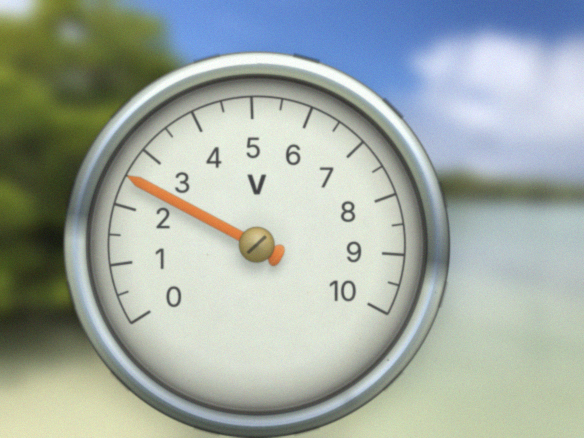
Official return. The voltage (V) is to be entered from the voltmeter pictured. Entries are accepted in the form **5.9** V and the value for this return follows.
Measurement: **2.5** V
